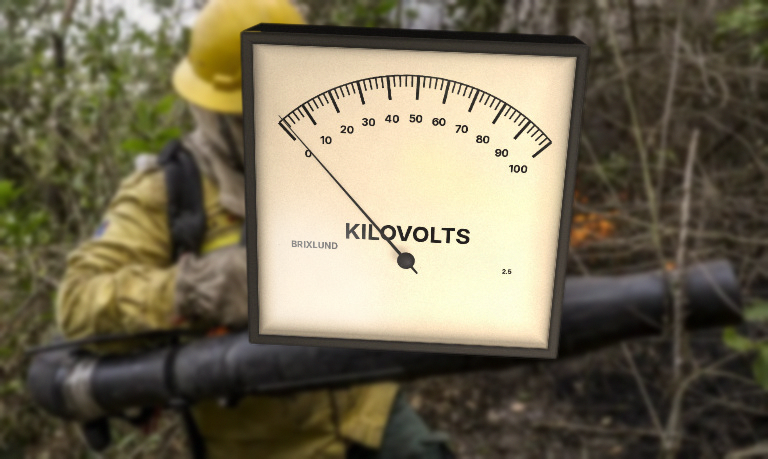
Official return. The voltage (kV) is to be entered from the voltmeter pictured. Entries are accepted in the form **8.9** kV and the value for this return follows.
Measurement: **2** kV
